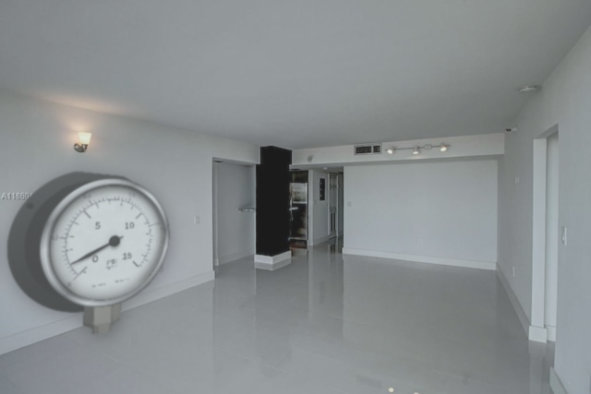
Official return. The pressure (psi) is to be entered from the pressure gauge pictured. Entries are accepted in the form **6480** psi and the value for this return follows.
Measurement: **1** psi
